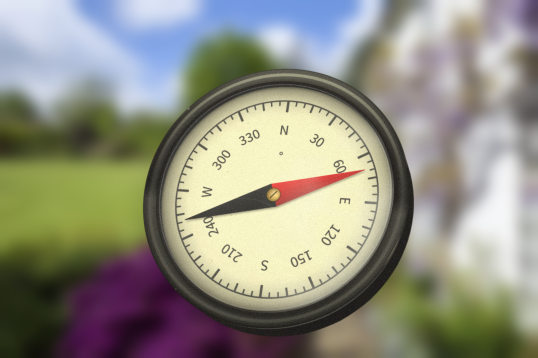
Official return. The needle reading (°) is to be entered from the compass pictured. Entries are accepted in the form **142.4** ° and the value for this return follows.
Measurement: **70** °
